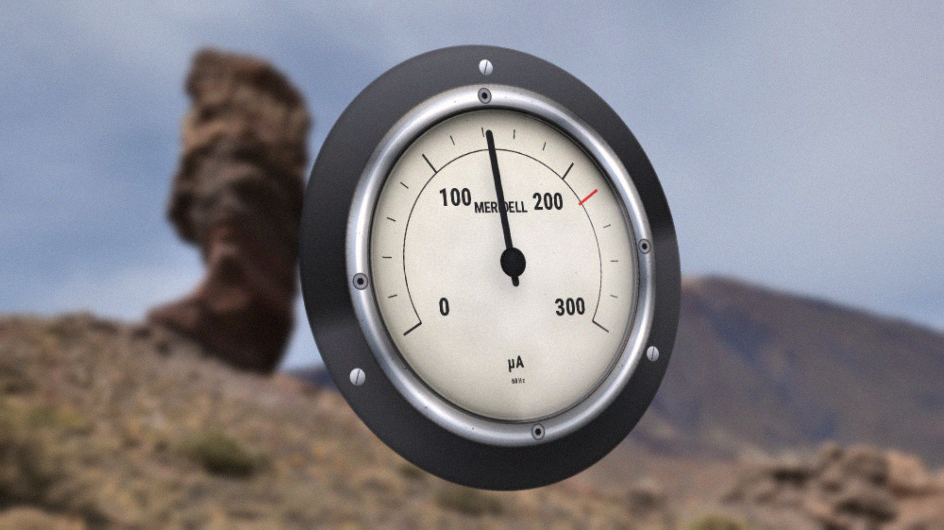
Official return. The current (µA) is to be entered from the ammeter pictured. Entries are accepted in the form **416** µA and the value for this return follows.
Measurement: **140** µA
